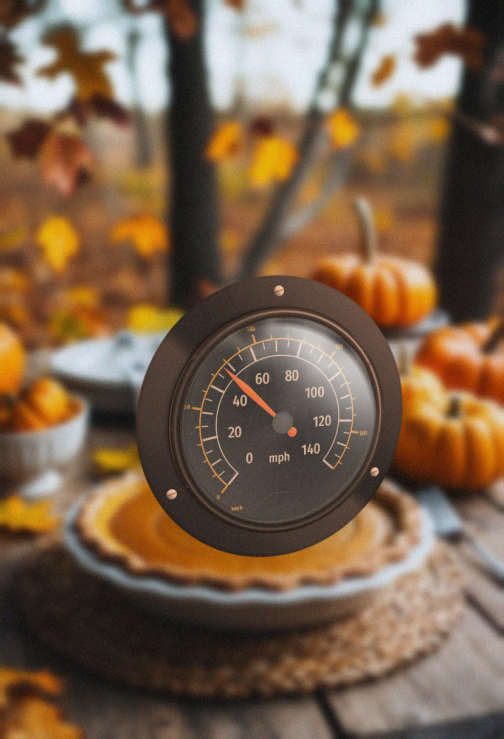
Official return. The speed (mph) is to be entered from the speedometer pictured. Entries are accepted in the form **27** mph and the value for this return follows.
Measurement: **47.5** mph
